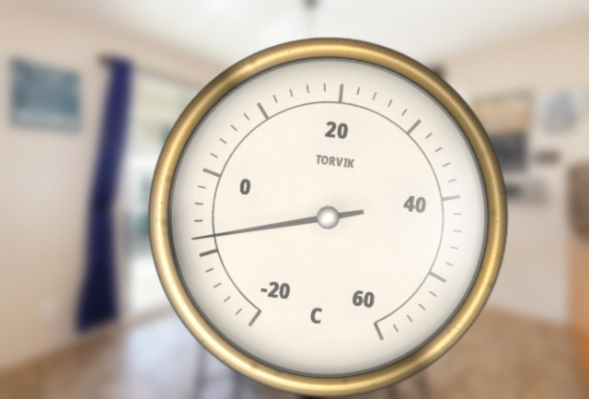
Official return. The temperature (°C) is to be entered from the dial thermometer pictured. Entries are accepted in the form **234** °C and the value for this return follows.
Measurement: **-8** °C
